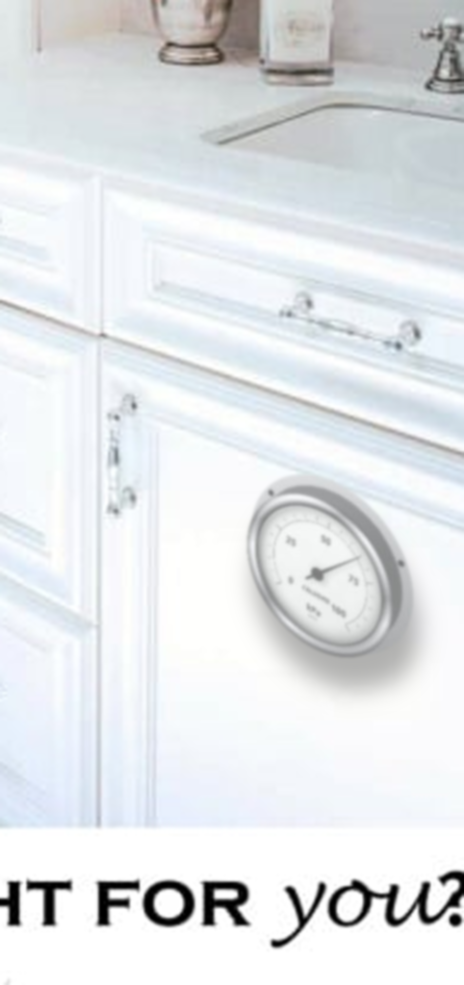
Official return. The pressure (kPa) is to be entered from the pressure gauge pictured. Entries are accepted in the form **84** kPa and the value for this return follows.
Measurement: **65** kPa
